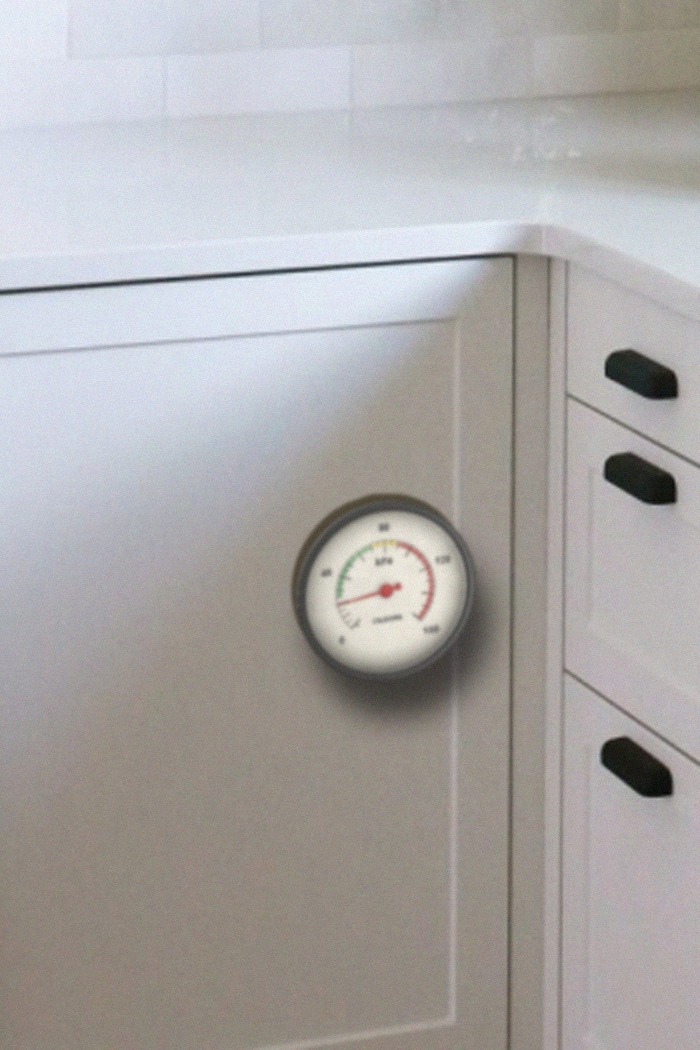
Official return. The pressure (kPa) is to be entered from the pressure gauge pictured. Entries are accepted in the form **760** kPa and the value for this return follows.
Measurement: **20** kPa
